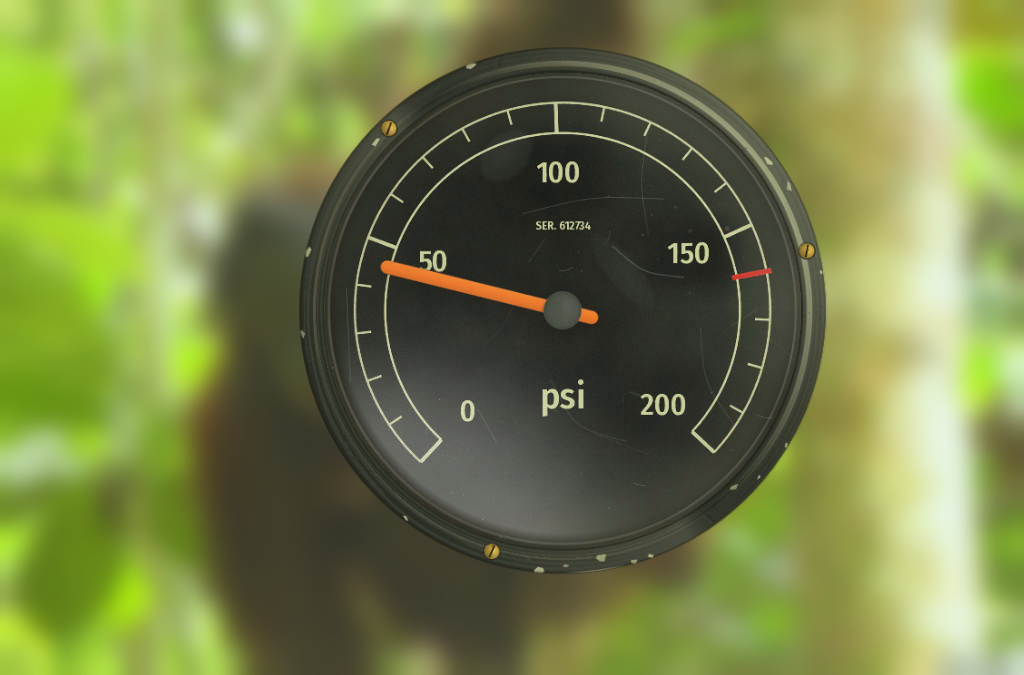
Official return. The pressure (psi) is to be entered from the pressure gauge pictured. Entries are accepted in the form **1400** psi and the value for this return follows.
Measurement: **45** psi
